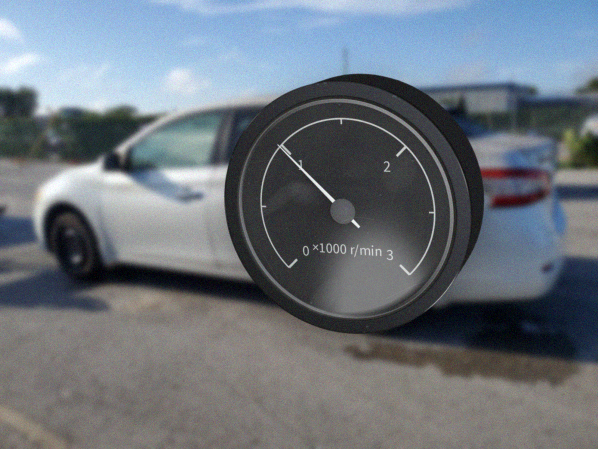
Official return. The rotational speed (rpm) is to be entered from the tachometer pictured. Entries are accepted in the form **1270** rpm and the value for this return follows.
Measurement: **1000** rpm
